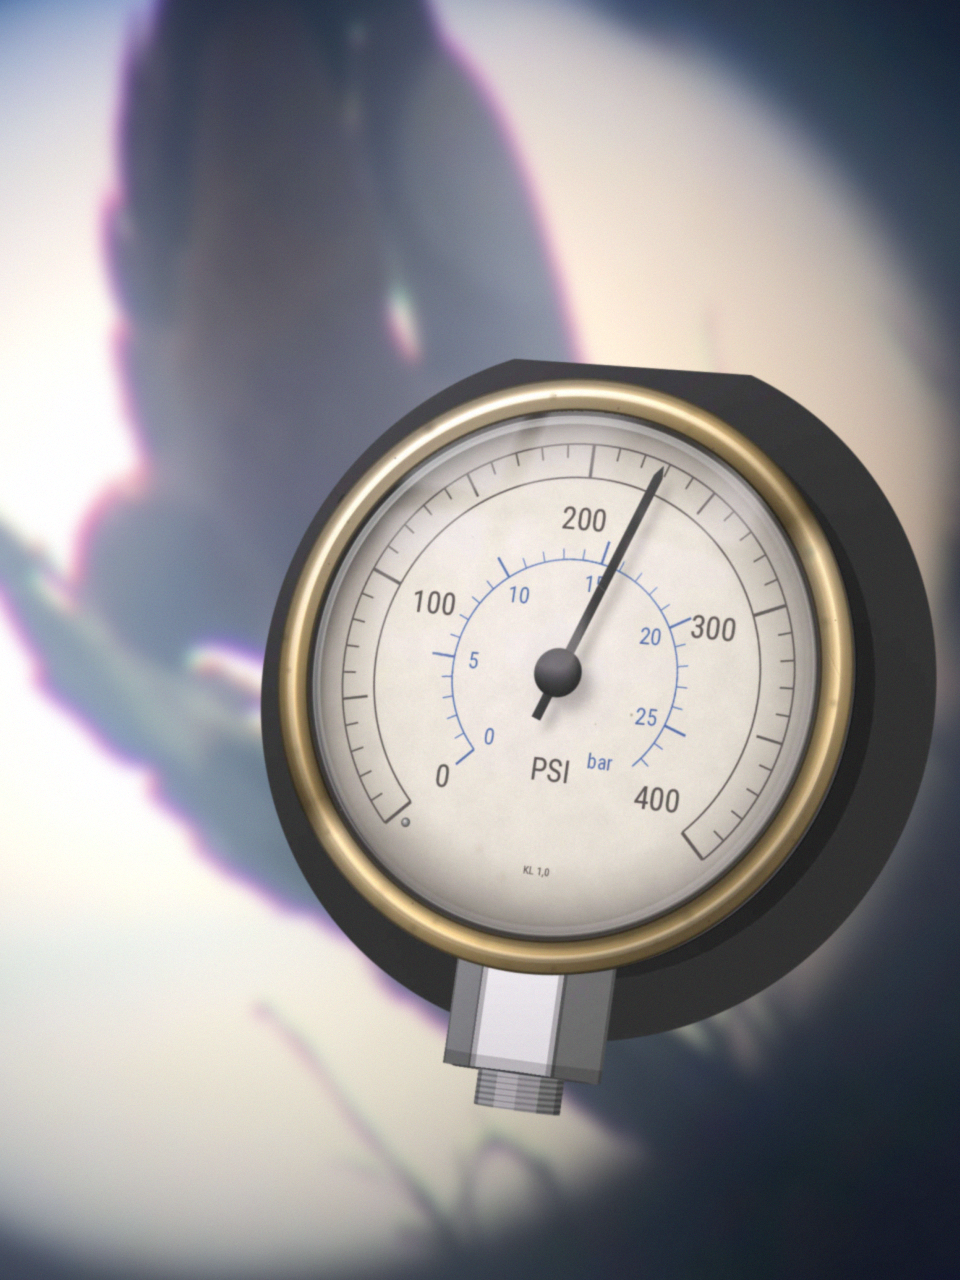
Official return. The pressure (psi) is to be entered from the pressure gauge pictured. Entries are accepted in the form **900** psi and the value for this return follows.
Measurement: **230** psi
